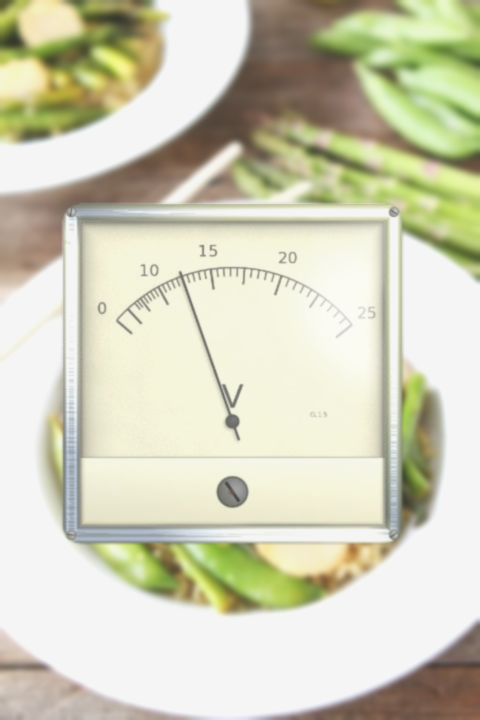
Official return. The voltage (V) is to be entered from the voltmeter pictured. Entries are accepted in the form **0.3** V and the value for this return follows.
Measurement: **12.5** V
